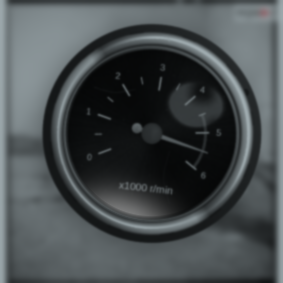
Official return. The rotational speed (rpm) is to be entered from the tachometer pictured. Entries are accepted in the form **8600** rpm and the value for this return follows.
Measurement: **5500** rpm
